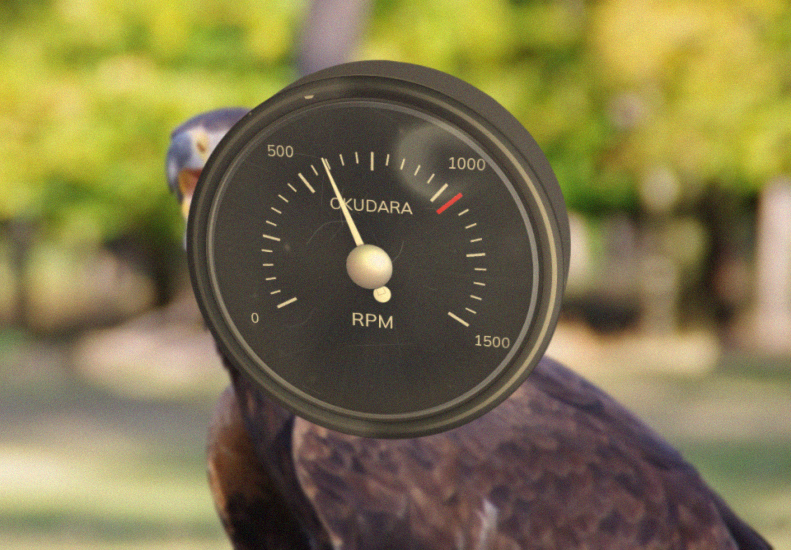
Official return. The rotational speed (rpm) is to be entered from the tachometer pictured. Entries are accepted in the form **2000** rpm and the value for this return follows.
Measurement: **600** rpm
